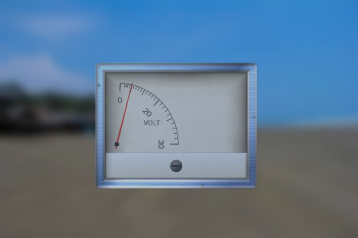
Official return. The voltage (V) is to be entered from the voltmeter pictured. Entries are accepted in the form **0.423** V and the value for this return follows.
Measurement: **10** V
